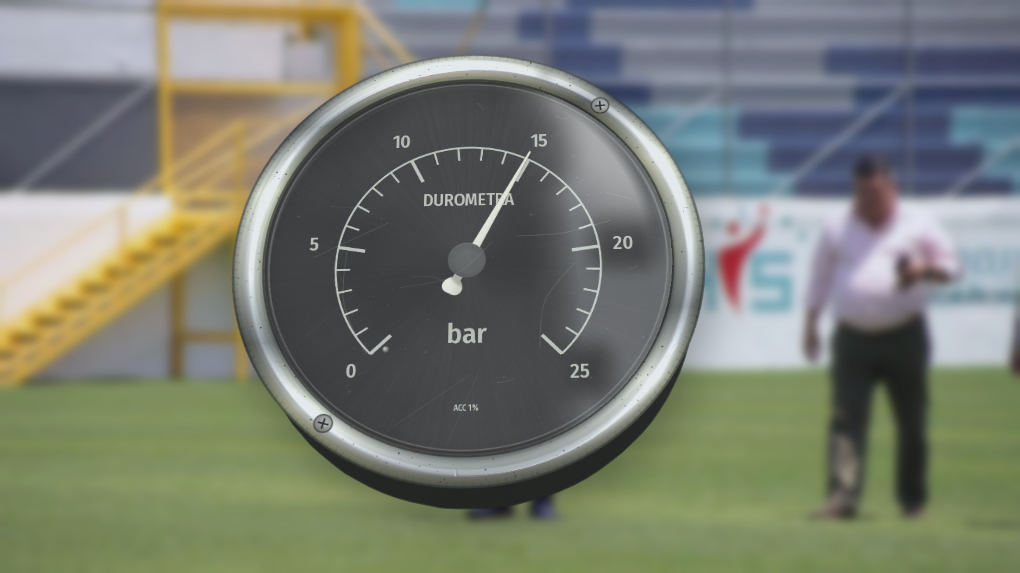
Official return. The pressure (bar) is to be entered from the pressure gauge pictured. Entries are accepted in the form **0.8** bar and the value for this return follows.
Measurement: **15** bar
